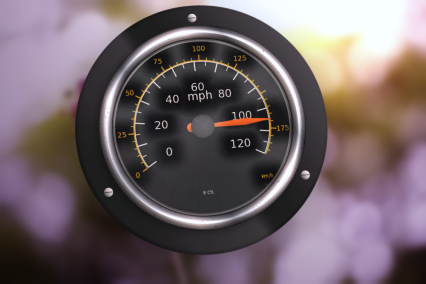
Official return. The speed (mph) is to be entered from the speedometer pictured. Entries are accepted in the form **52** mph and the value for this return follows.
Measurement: **105** mph
